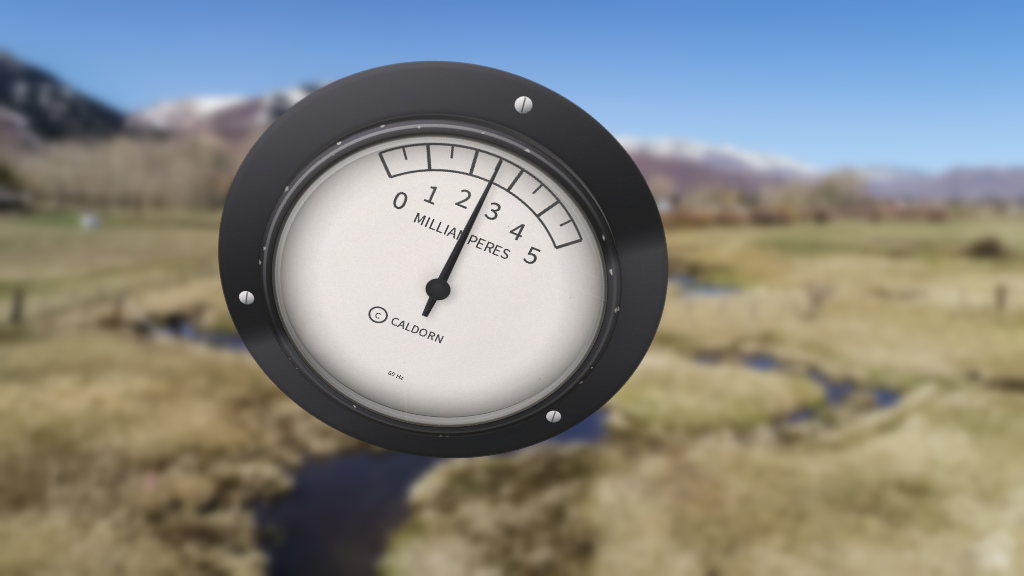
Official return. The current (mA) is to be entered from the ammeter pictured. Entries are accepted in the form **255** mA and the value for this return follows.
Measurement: **2.5** mA
